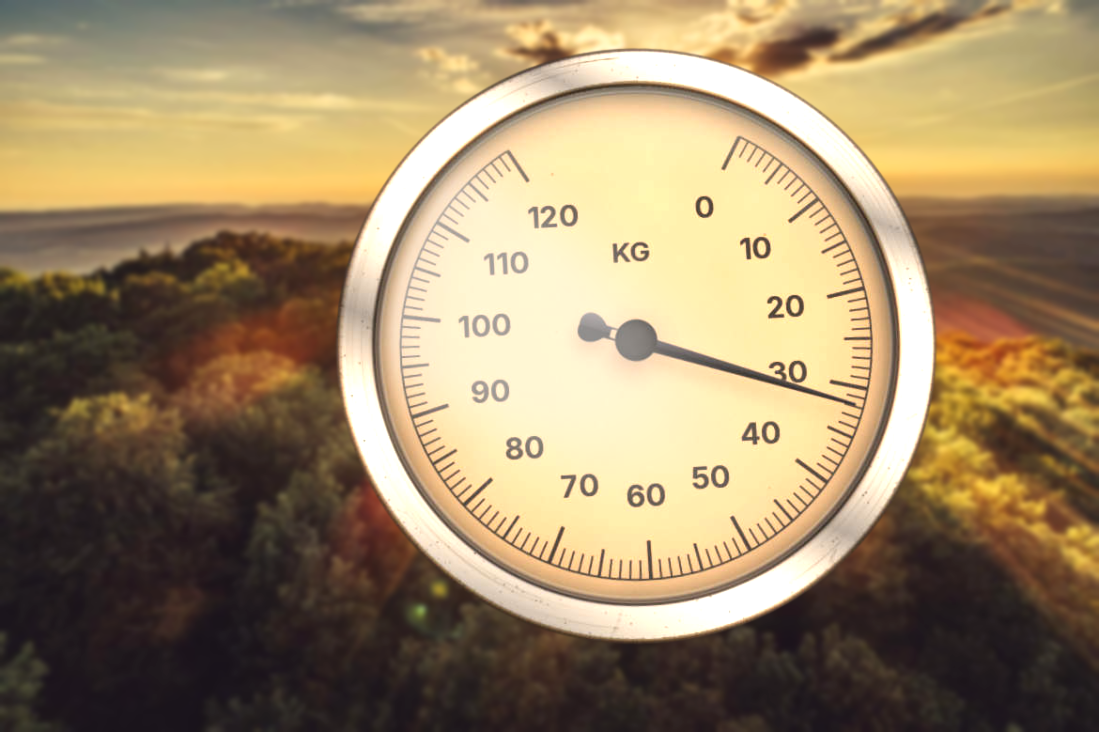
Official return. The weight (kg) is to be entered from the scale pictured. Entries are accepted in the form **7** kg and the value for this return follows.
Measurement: **32** kg
